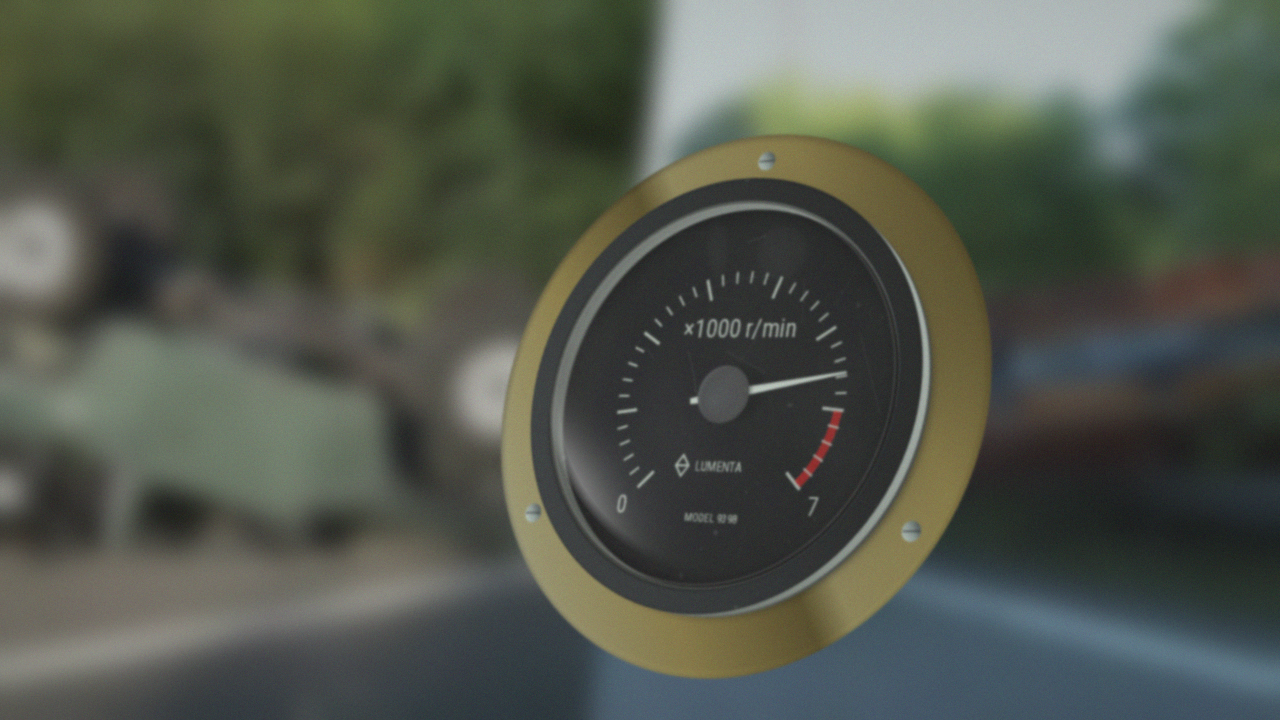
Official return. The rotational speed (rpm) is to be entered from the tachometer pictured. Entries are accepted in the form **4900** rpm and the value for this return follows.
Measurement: **5600** rpm
